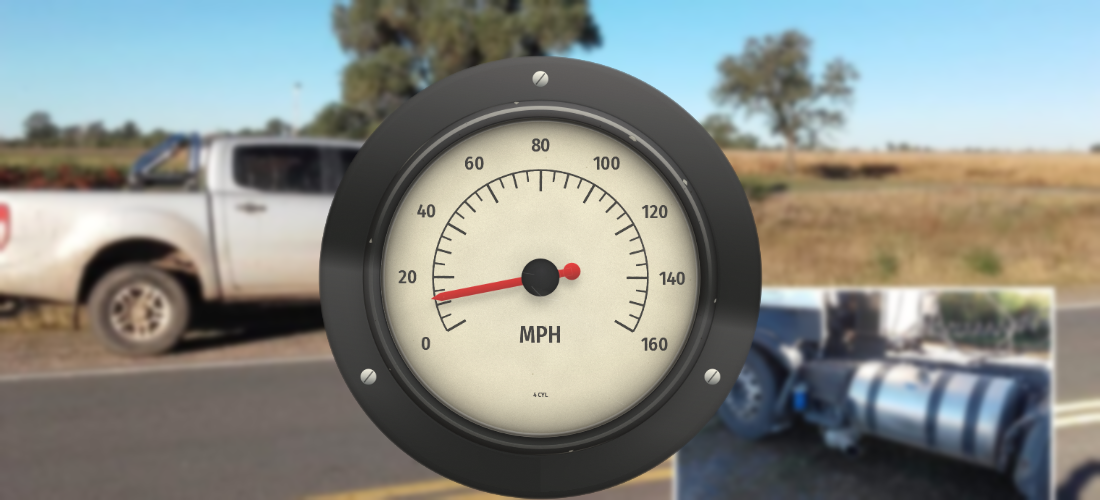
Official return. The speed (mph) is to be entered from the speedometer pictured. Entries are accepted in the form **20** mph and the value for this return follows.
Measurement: **12.5** mph
